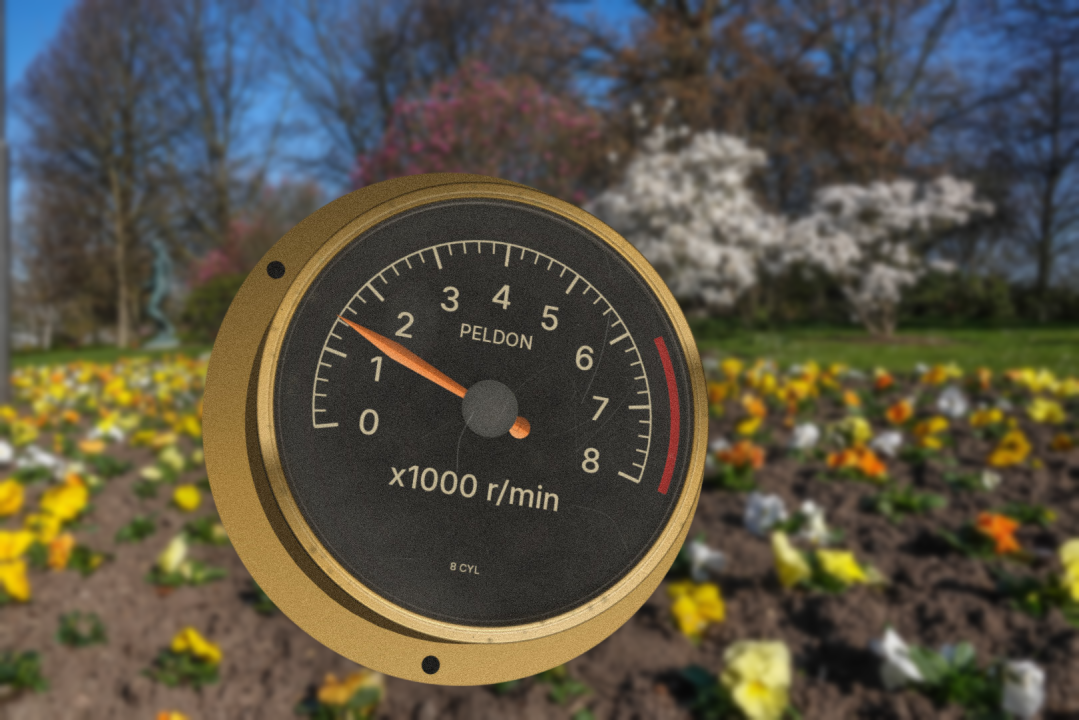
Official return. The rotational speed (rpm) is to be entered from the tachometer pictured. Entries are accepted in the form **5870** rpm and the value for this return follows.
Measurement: **1400** rpm
